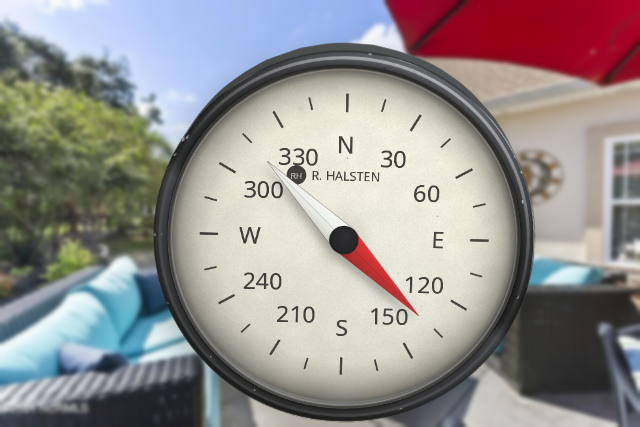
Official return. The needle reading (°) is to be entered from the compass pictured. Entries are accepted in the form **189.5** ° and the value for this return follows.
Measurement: **135** °
